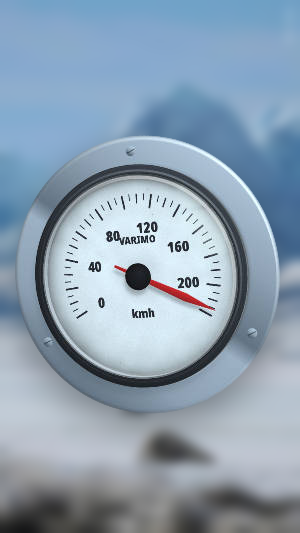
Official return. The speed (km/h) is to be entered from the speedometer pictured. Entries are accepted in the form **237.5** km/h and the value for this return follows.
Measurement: **215** km/h
